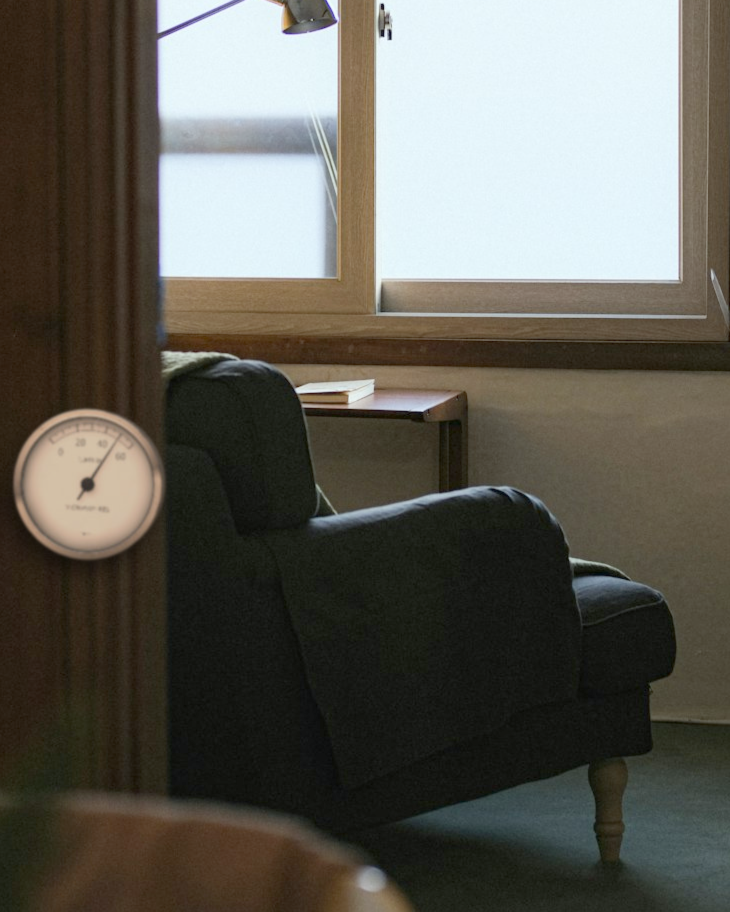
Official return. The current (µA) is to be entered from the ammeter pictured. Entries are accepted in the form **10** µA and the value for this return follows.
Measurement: **50** µA
